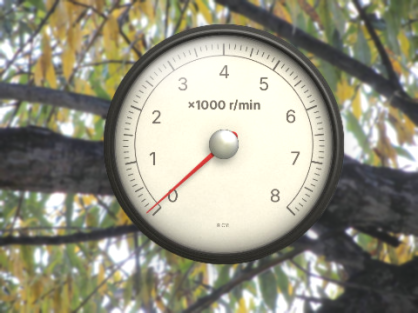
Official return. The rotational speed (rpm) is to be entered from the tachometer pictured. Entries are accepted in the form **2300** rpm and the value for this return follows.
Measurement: **100** rpm
